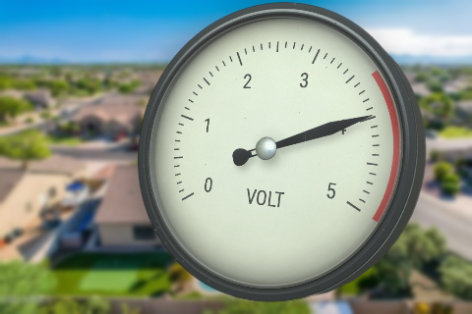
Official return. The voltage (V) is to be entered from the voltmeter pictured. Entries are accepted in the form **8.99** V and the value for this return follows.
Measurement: **4** V
